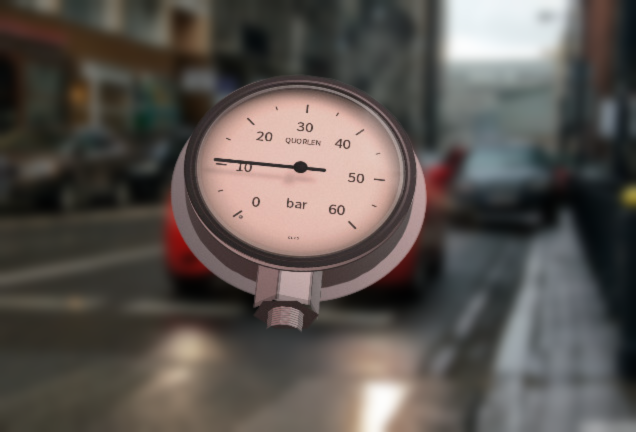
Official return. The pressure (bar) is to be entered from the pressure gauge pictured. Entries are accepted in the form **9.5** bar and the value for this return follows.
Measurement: **10** bar
